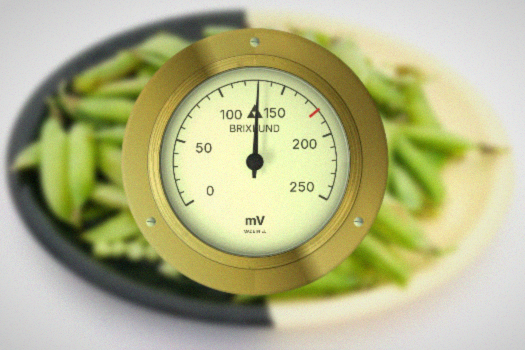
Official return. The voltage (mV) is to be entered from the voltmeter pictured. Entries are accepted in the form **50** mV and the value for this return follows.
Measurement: **130** mV
